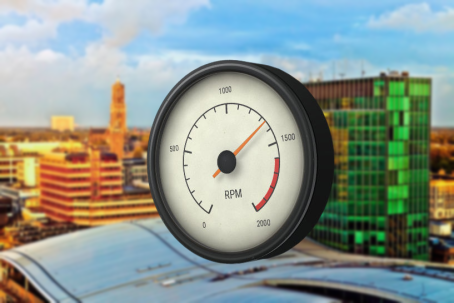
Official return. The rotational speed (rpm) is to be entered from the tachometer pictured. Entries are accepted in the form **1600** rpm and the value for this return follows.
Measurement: **1350** rpm
